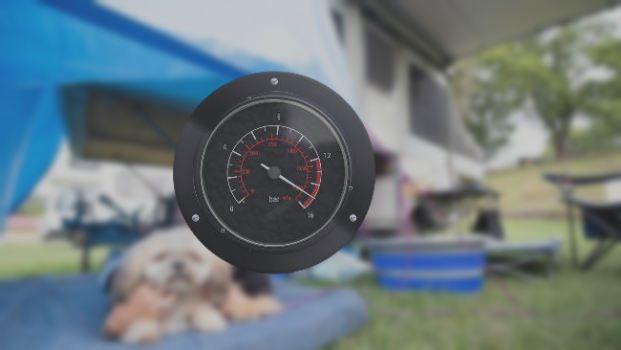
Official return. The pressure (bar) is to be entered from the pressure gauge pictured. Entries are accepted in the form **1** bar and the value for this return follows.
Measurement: **15** bar
